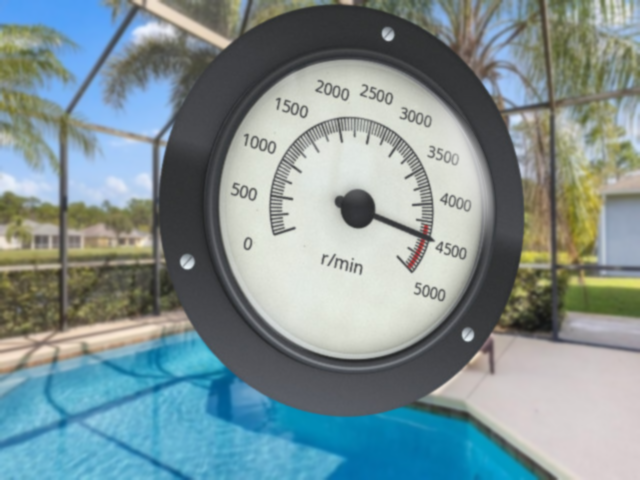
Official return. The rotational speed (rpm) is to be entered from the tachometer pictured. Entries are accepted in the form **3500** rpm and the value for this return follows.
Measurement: **4500** rpm
